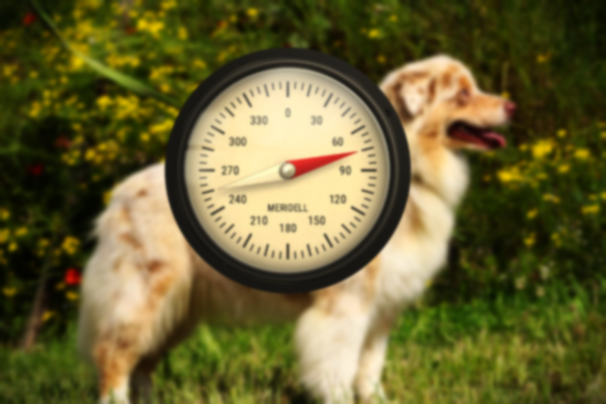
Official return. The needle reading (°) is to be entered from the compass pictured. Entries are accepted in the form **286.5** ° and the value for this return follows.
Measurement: **75** °
